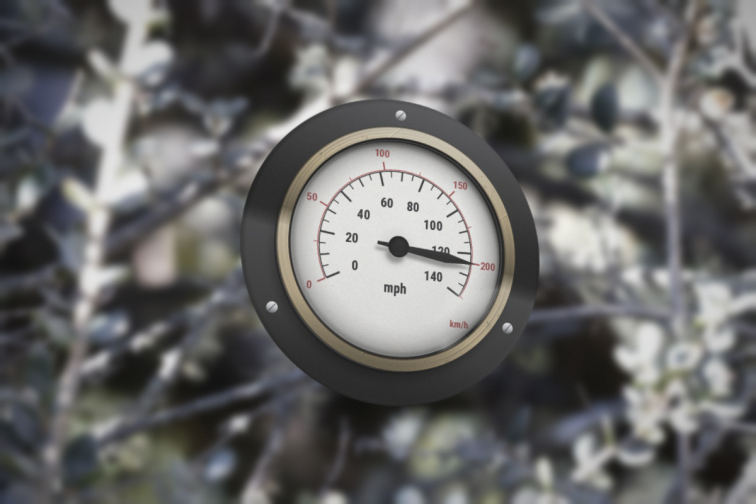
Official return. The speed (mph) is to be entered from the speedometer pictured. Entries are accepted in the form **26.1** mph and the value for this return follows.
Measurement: **125** mph
